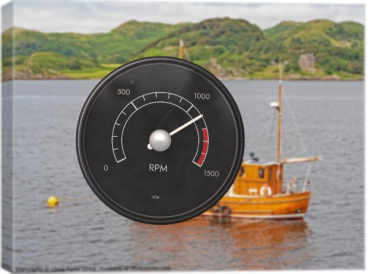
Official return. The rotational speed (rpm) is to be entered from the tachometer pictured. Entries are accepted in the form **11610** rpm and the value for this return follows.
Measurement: **1100** rpm
